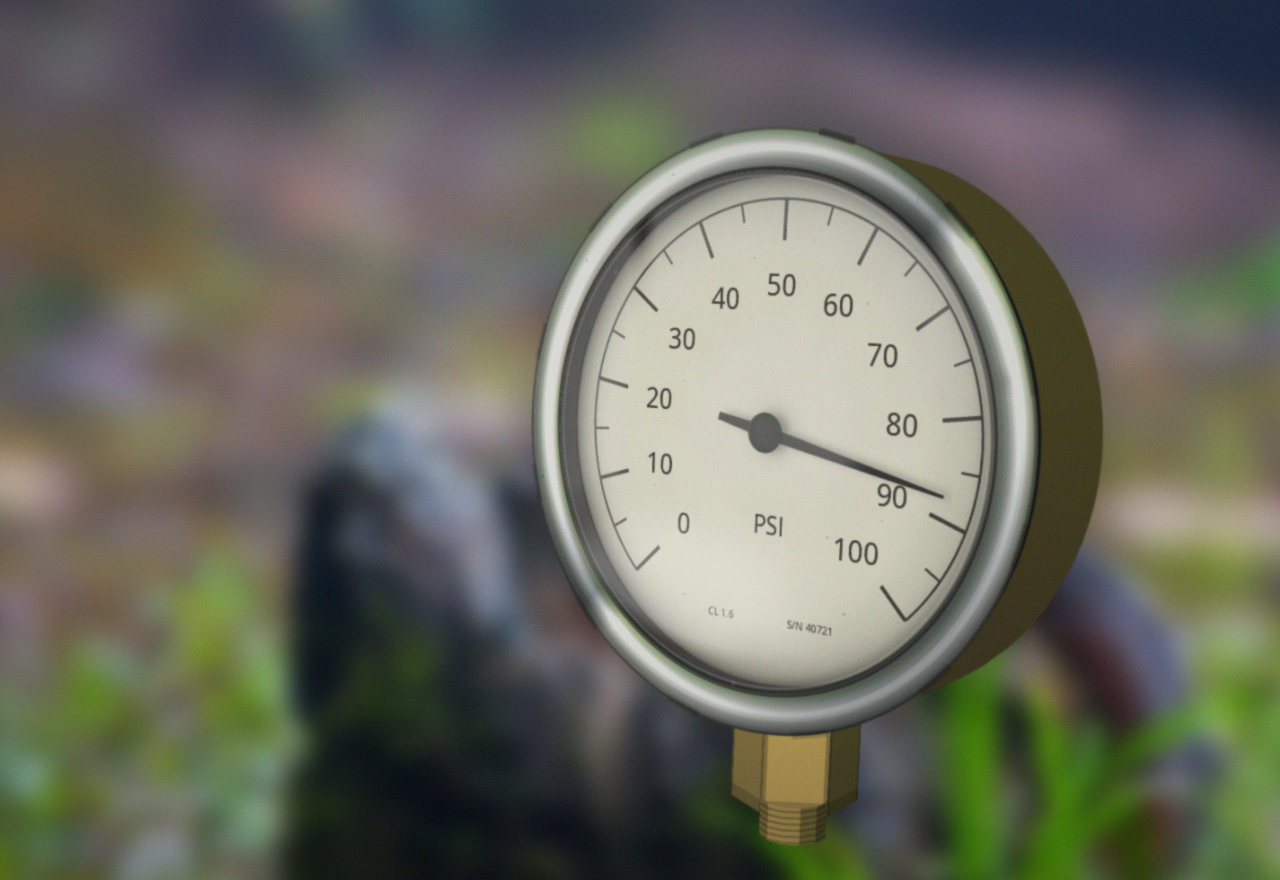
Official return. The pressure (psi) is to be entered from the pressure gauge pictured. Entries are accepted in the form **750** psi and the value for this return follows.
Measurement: **87.5** psi
